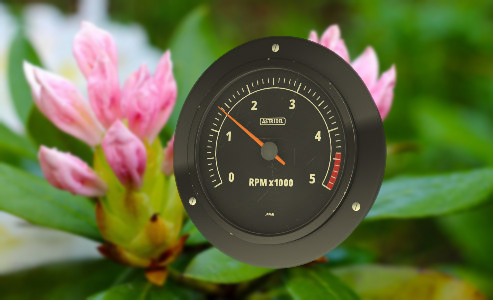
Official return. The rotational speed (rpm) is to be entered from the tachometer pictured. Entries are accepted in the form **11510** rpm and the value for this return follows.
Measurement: **1400** rpm
